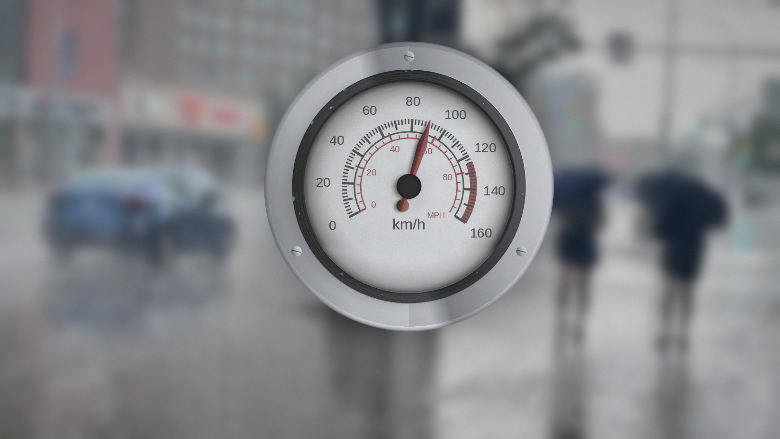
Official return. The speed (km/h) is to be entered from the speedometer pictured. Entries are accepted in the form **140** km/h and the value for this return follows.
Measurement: **90** km/h
